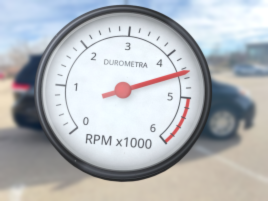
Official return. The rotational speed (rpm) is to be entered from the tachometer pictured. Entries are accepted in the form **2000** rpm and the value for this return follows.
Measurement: **4500** rpm
